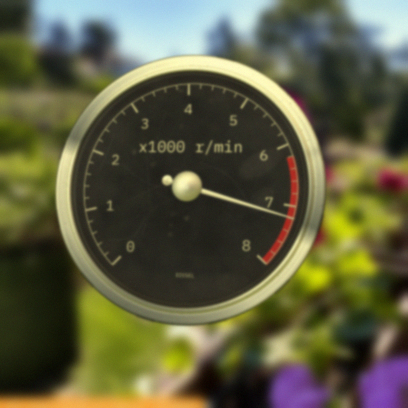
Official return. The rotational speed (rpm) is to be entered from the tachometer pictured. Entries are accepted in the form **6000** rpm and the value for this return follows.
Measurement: **7200** rpm
